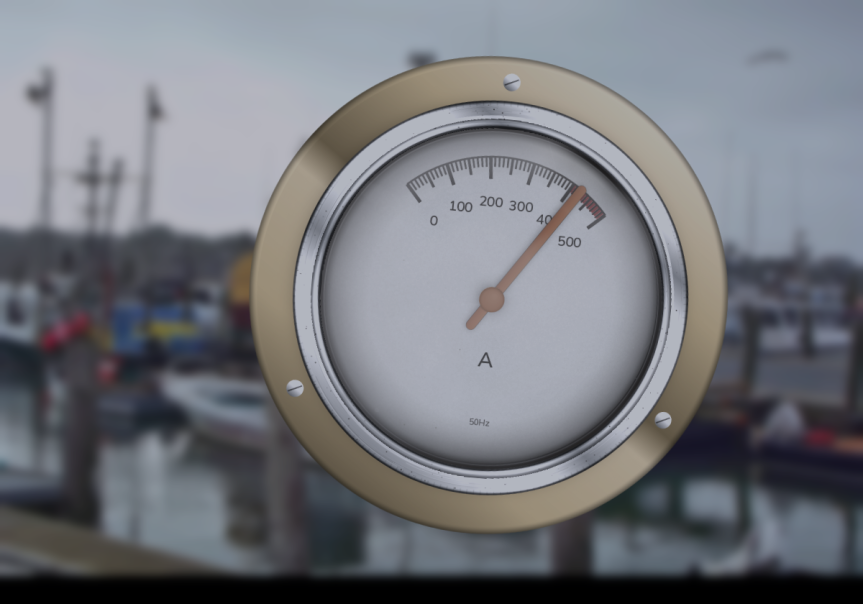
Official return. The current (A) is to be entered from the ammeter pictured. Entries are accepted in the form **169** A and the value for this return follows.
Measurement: **420** A
